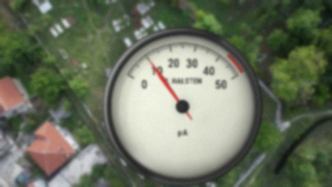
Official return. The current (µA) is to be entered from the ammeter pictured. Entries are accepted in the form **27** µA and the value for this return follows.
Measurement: **10** µA
